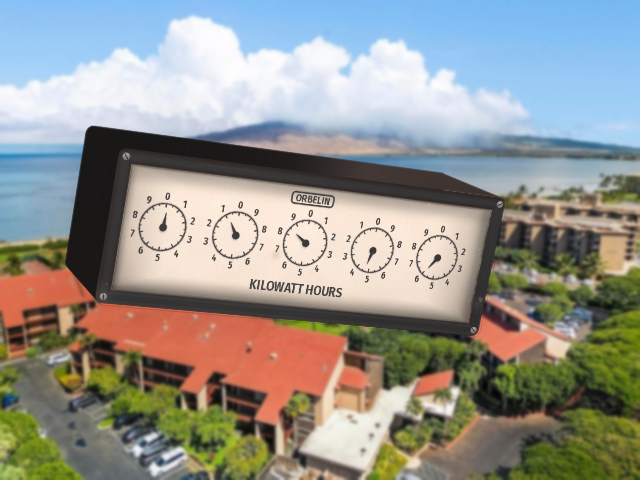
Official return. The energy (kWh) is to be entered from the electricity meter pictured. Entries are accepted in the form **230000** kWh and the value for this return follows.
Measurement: **846** kWh
